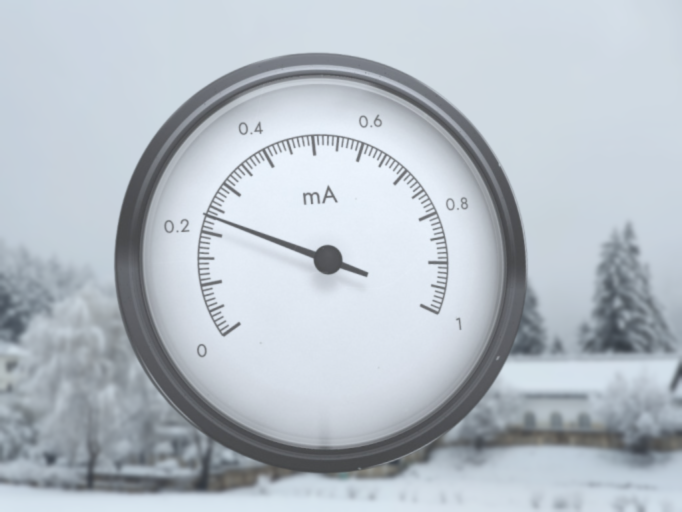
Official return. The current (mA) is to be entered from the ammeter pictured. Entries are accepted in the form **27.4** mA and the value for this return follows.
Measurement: **0.23** mA
